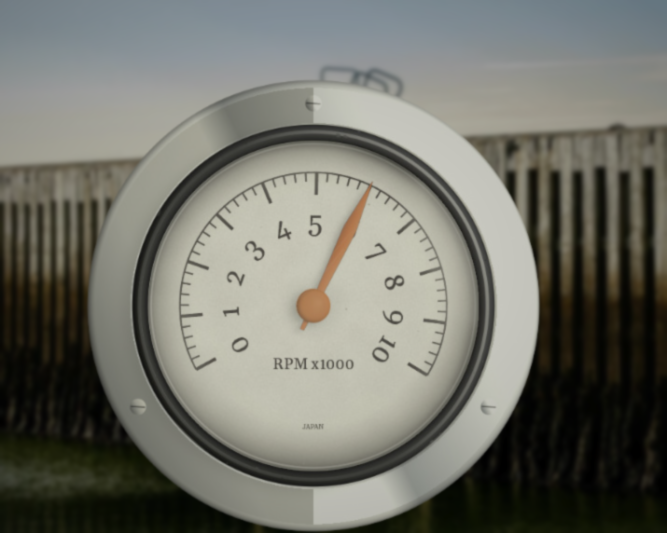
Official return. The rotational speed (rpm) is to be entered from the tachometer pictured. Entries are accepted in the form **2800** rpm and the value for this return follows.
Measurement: **6000** rpm
